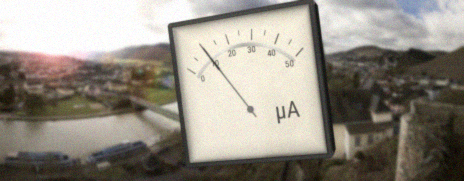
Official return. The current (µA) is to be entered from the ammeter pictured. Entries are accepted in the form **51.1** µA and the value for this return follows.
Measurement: **10** µA
